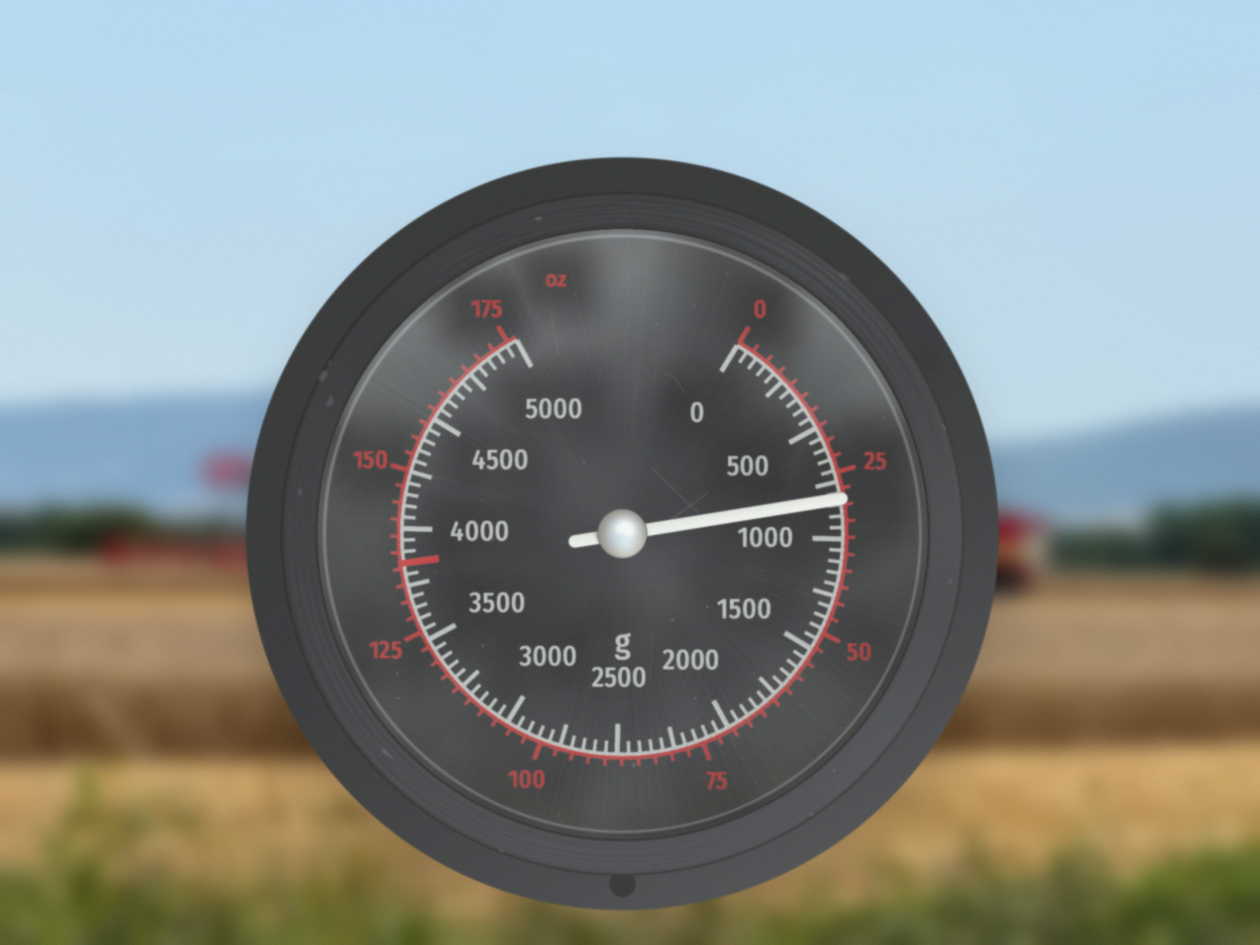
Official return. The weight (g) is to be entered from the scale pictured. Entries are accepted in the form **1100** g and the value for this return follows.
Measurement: **825** g
